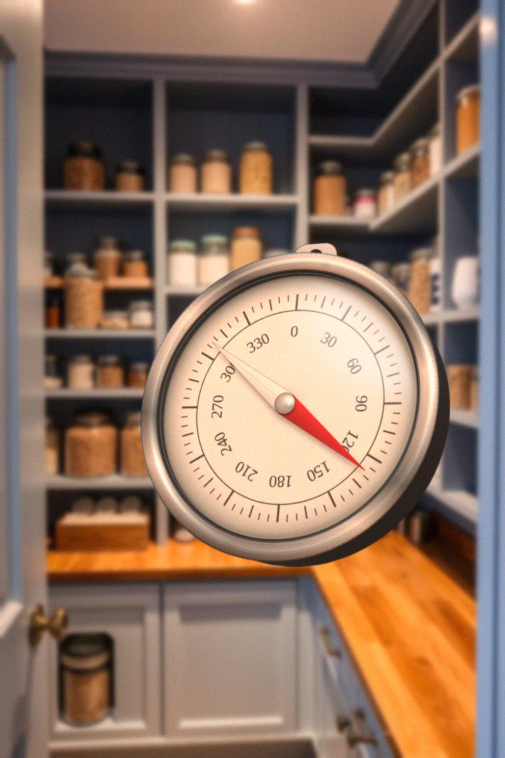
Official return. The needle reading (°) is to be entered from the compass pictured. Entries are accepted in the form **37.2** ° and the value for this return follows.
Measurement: **127.5** °
